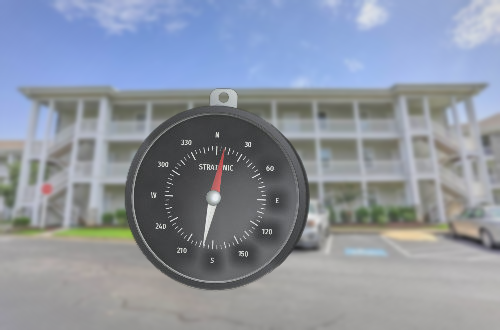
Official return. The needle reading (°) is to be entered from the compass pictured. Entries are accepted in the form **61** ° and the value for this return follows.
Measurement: **10** °
